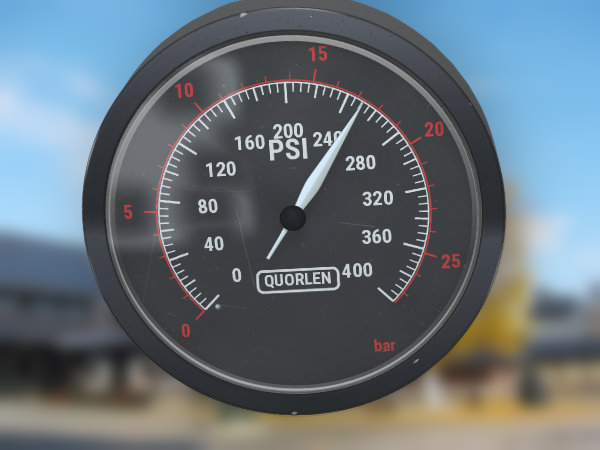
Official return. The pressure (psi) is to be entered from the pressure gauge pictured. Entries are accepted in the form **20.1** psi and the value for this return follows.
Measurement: **250** psi
